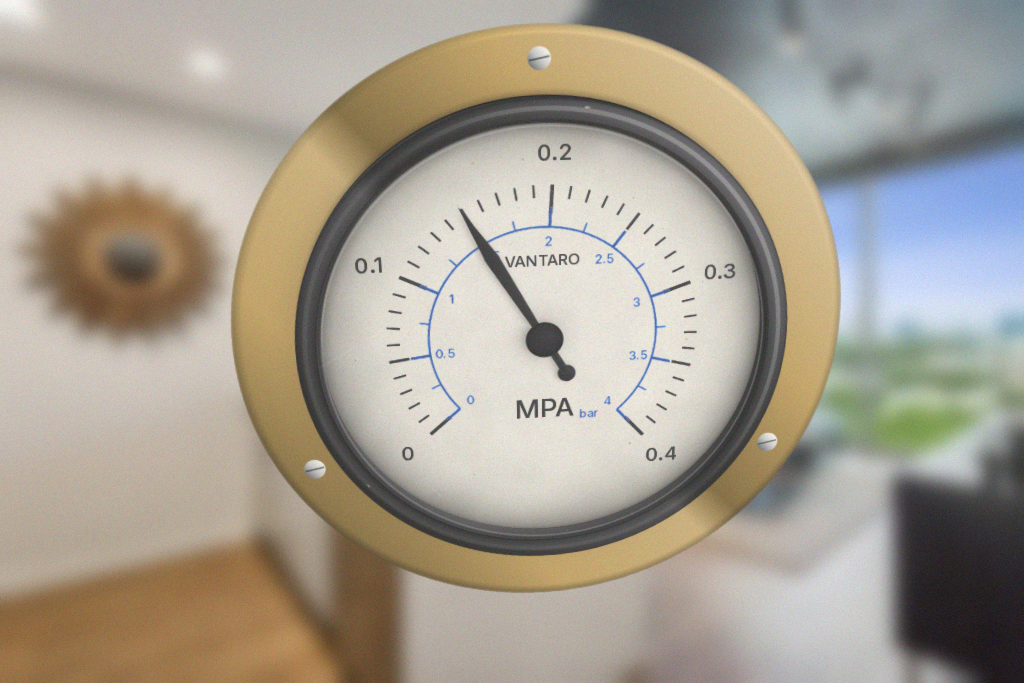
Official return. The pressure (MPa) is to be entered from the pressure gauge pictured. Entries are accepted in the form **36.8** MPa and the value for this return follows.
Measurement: **0.15** MPa
